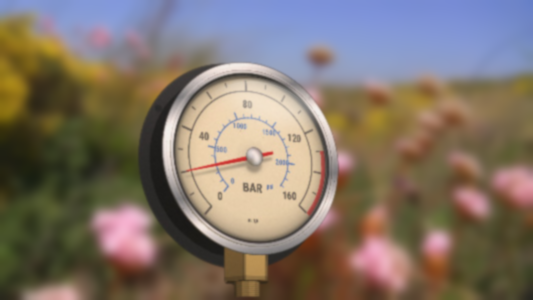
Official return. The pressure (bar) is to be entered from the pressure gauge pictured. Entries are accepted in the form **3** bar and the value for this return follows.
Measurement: **20** bar
